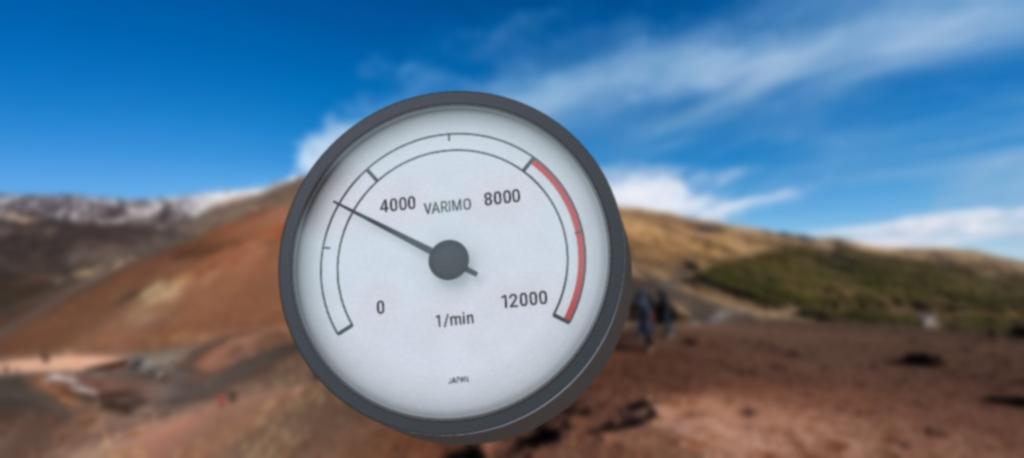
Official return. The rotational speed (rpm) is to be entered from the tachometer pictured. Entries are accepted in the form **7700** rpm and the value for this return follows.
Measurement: **3000** rpm
